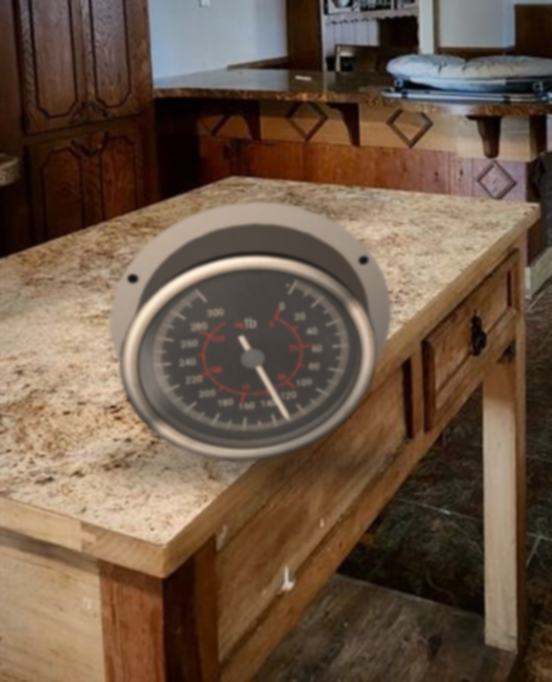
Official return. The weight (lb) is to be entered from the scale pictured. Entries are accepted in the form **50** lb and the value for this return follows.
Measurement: **130** lb
